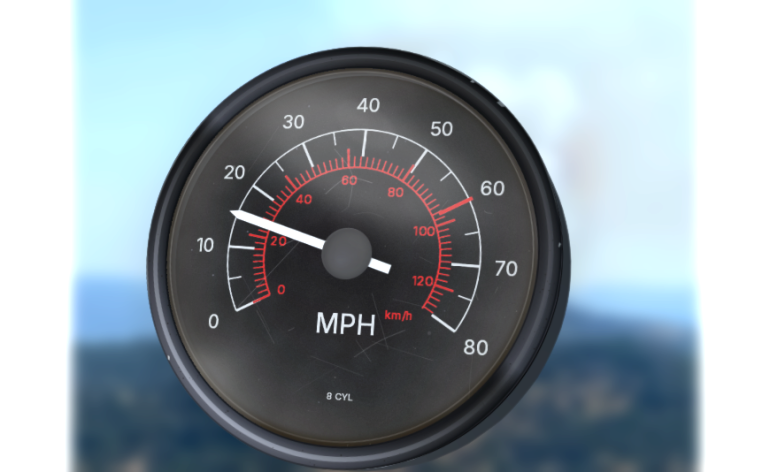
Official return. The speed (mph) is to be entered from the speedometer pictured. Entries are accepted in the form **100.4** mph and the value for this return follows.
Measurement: **15** mph
